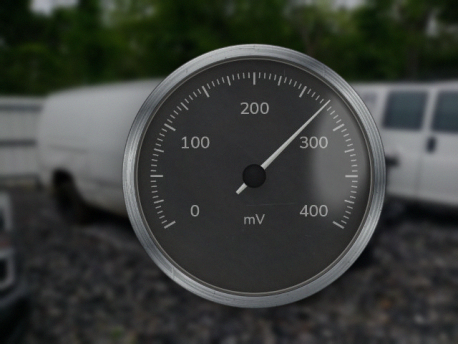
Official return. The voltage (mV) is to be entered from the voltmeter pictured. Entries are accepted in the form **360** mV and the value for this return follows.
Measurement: **275** mV
